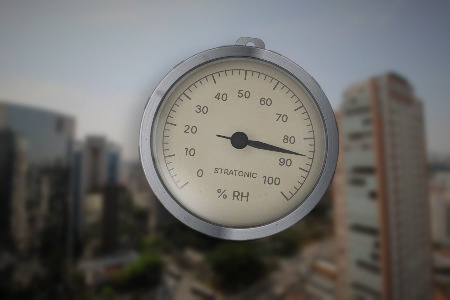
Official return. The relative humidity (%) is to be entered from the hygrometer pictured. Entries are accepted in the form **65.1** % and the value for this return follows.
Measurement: **86** %
